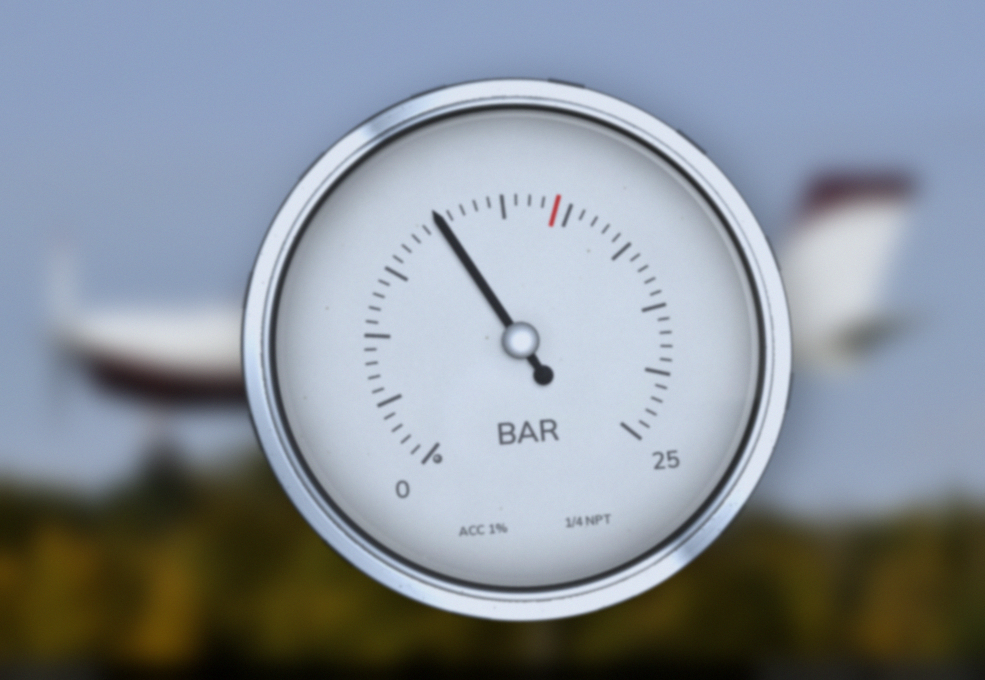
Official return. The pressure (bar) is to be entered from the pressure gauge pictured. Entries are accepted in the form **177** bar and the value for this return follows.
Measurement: **10** bar
